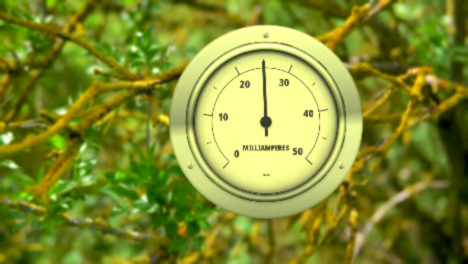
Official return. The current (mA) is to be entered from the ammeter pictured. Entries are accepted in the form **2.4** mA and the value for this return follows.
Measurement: **25** mA
